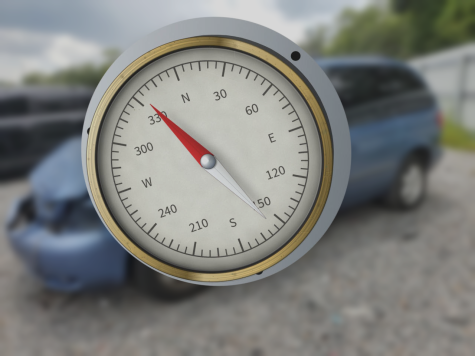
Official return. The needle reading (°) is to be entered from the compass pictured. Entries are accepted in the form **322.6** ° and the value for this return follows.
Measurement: **335** °
